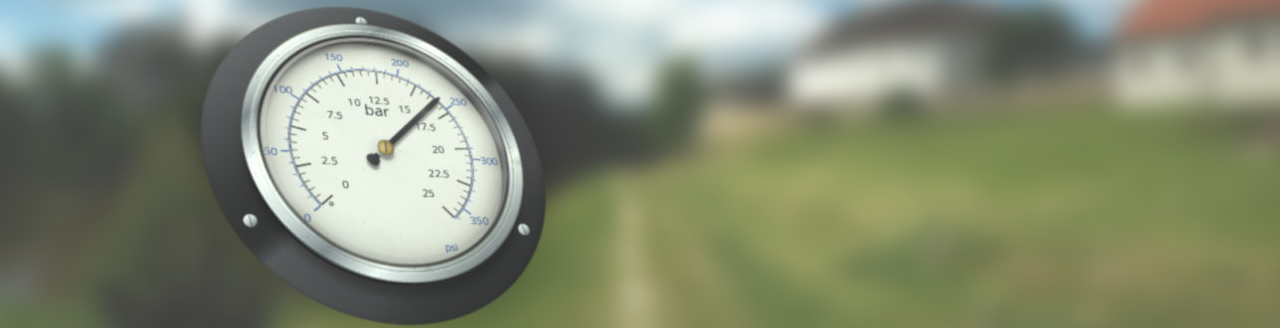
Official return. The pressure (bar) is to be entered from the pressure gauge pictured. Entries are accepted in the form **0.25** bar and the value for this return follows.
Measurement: **16.5** bar
